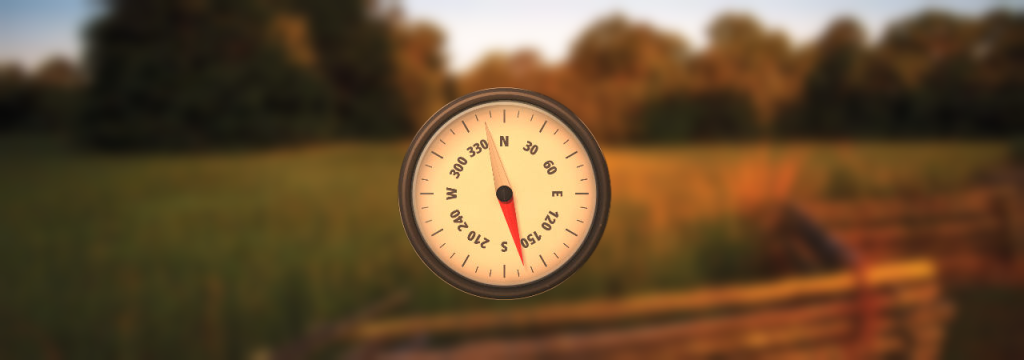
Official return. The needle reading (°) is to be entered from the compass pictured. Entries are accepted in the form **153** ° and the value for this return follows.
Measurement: **165** °
